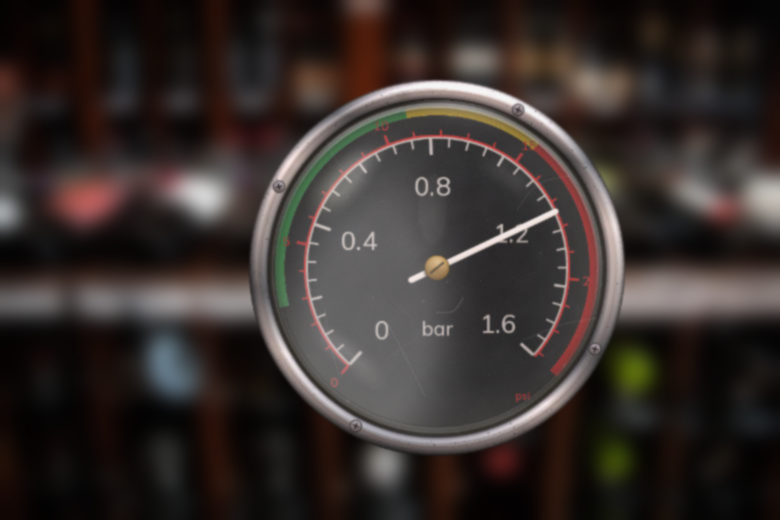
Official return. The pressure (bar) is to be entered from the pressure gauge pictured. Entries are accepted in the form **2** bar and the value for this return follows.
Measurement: **1.2** bar
